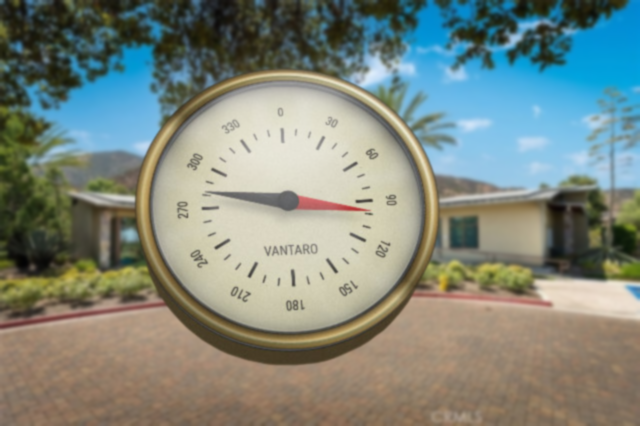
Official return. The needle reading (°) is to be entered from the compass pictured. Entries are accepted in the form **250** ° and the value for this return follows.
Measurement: **100** °
